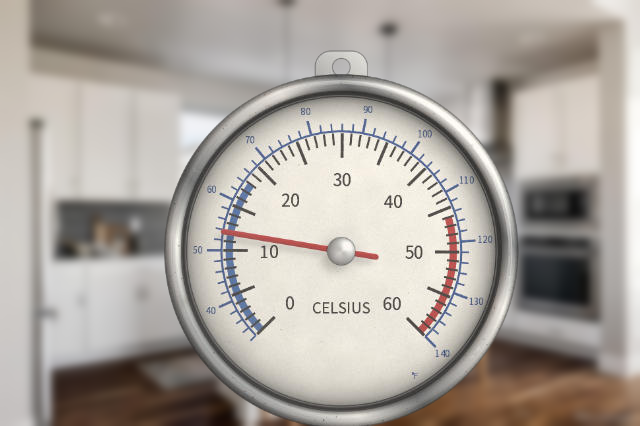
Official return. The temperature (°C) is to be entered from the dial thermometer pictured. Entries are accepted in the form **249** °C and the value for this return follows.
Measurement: **12** °C
